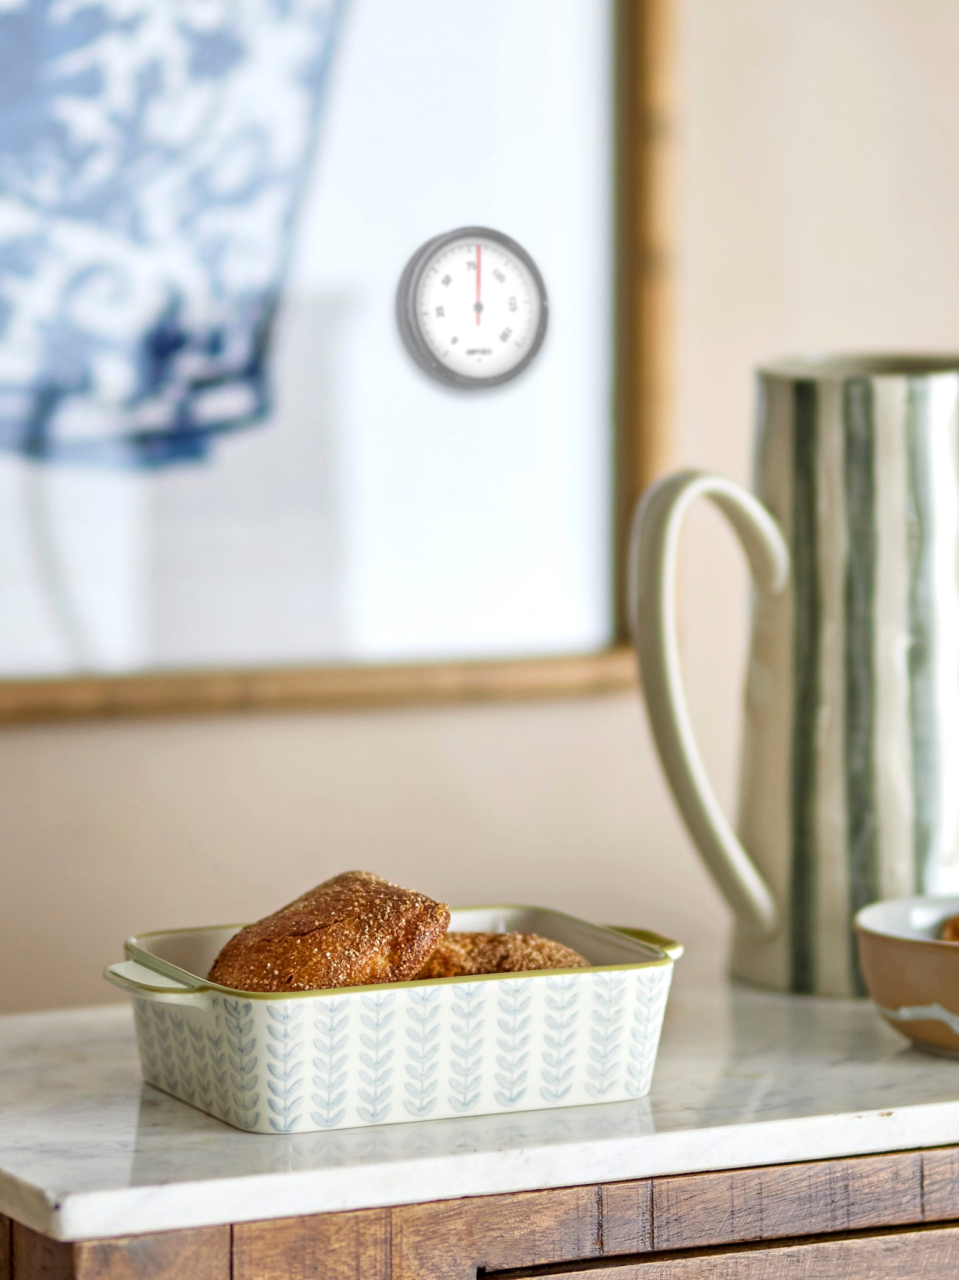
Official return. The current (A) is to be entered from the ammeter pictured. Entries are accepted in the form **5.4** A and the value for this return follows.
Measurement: **80** A
